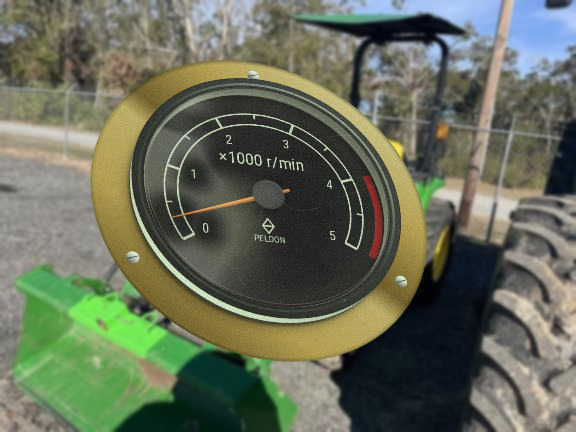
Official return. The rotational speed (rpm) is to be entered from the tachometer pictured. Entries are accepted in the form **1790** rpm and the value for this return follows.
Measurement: **250** rpm
